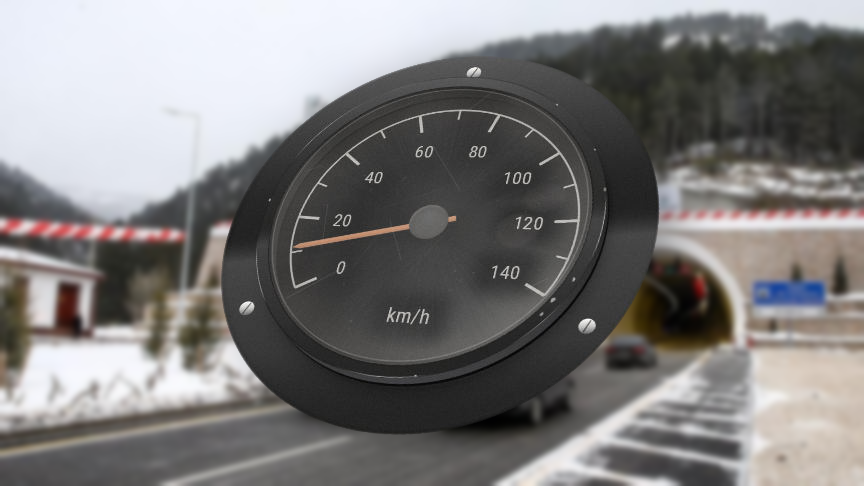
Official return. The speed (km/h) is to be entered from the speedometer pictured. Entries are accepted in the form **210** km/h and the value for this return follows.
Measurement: **10** km/h
